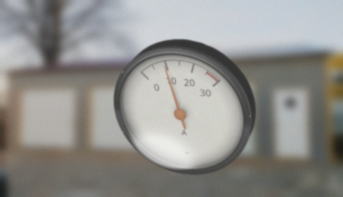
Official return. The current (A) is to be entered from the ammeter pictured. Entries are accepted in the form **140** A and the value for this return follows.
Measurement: **10** A
